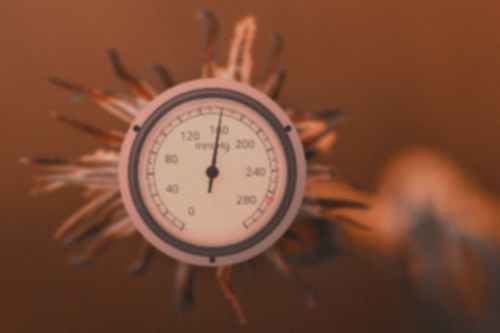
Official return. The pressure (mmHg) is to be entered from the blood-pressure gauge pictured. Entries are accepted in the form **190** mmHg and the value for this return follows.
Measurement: **160** mmHg
